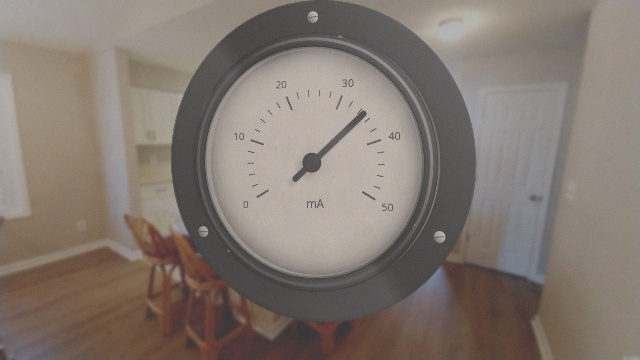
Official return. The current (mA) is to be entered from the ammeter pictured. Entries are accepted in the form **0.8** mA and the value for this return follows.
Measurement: **35** mA
